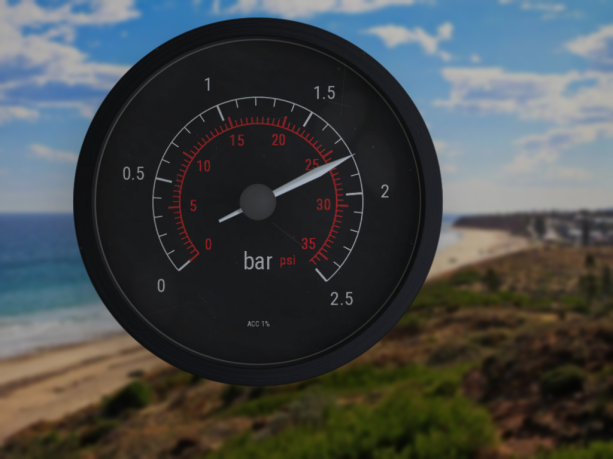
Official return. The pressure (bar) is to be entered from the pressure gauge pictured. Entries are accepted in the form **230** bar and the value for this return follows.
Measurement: **1.8** bar
